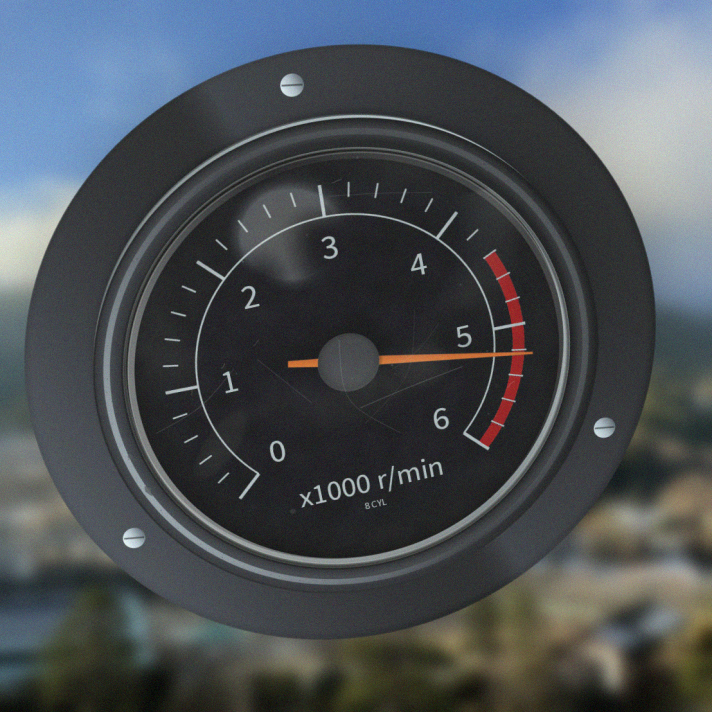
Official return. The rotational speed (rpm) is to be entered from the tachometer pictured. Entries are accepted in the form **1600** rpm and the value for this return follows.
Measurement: **5200** rpm
